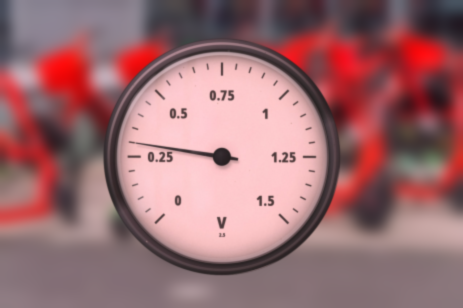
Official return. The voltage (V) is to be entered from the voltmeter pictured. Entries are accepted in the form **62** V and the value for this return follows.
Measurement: **0.3** V
